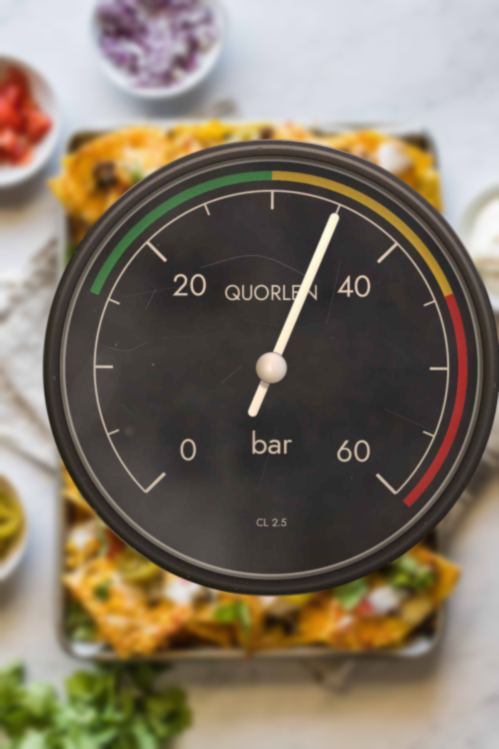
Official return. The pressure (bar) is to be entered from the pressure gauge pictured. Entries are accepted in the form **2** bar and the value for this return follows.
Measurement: **35** bar
